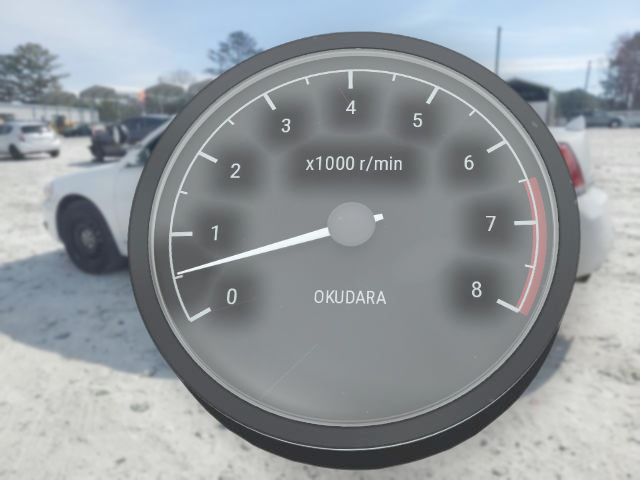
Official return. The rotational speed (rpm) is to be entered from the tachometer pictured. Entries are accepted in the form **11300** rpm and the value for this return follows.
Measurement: **500** rpm
